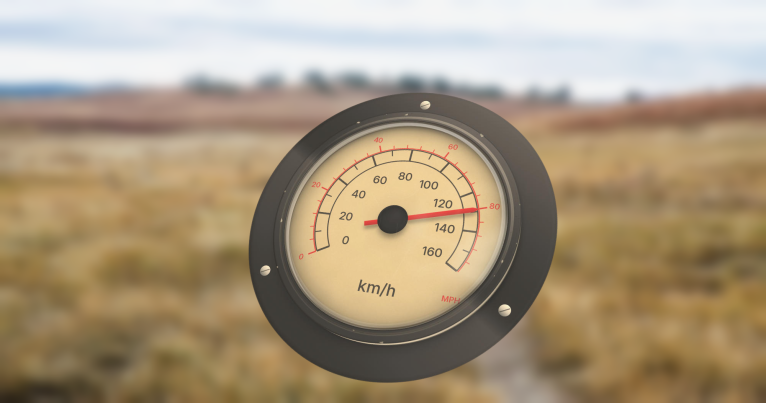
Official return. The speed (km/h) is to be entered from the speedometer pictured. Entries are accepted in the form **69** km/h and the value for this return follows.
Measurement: **130** km/h
